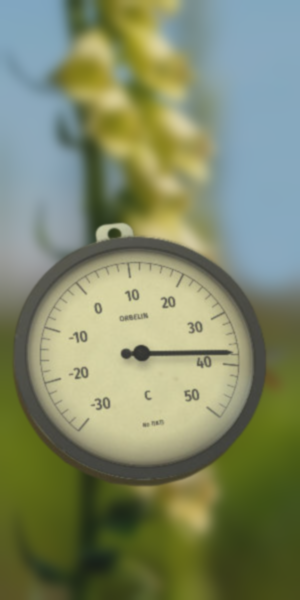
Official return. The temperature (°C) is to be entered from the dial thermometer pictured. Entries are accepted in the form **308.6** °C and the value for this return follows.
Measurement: **38** °C
